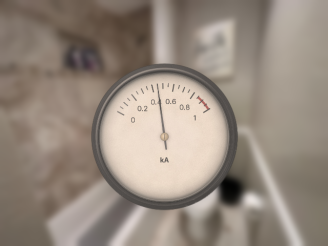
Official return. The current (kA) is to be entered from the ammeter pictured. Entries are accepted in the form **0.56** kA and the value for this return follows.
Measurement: **0.45** kA
